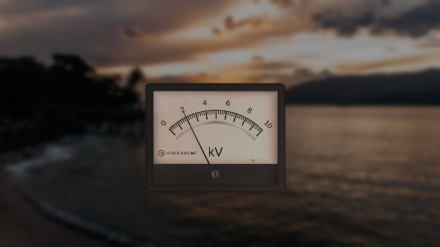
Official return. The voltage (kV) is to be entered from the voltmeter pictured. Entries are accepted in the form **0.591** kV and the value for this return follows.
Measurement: **2** kV
